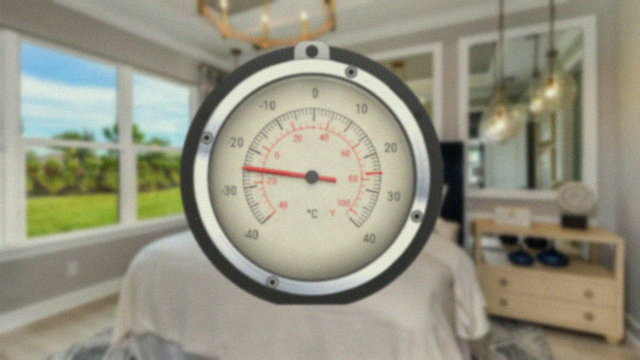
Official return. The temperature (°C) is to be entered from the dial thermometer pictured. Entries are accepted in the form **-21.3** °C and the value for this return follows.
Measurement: **-25** °C
